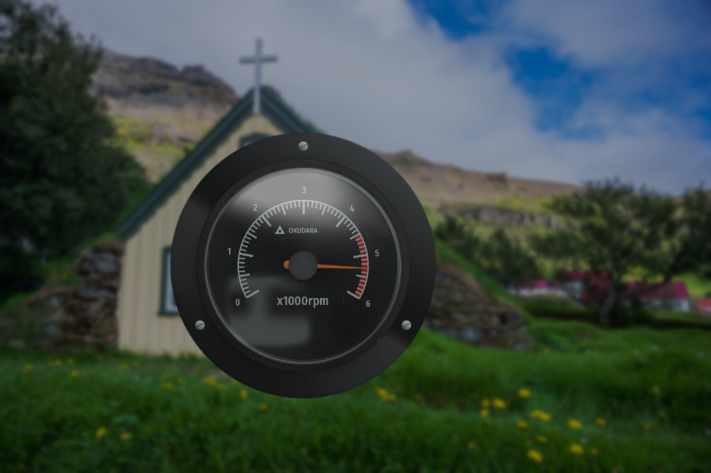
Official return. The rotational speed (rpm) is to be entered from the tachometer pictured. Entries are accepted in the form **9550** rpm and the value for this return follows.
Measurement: **5300** rpm
